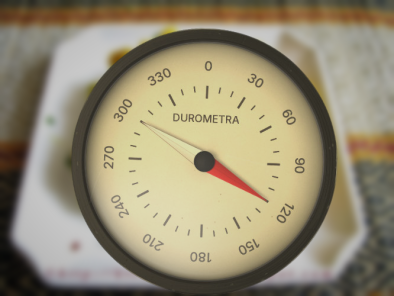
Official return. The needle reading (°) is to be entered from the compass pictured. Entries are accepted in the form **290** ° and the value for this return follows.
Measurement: **120** °
